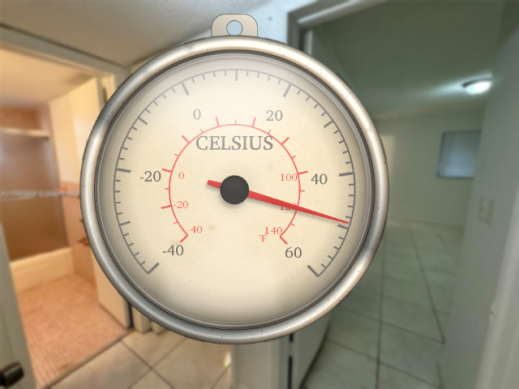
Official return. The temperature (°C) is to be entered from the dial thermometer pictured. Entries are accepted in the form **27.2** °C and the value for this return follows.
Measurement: **49** °C
